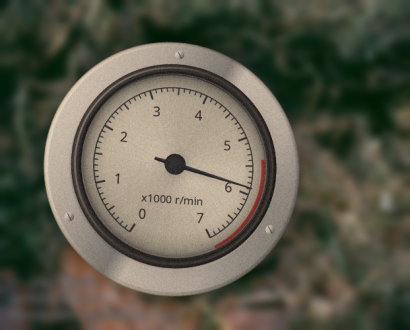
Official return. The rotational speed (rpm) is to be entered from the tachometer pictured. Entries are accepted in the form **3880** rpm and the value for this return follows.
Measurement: **5900** rpm
